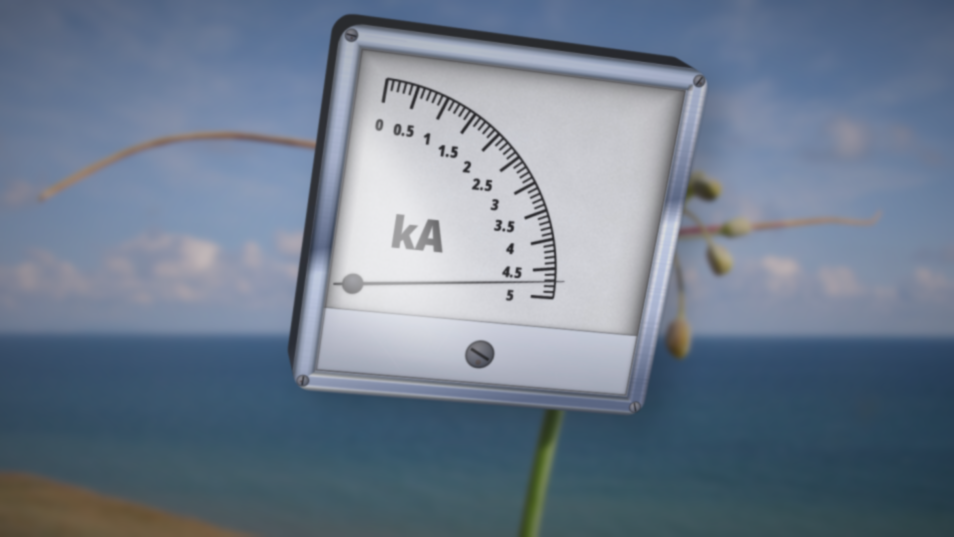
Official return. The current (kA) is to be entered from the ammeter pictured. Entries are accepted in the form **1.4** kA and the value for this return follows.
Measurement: **4.7** kA
